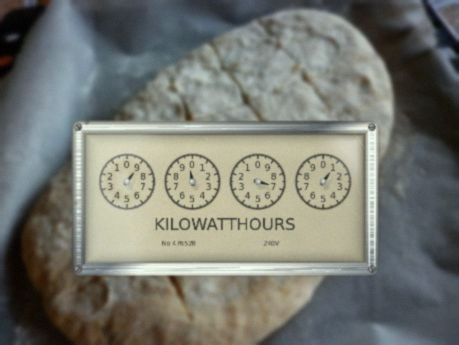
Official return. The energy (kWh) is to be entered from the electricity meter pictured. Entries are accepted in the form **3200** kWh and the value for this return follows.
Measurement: **8971** kWh
